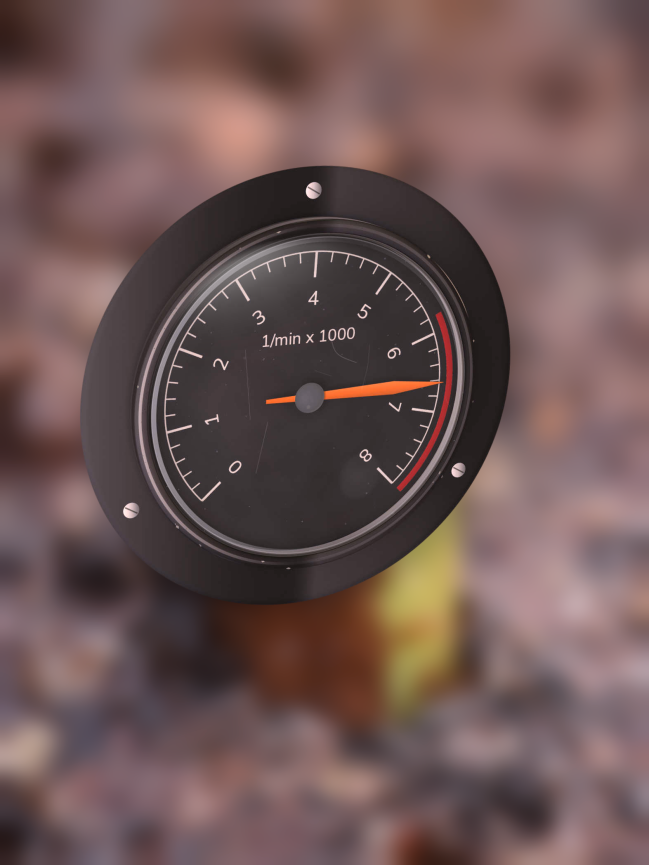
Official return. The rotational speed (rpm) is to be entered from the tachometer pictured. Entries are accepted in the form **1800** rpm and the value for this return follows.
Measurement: **6600** rpm
